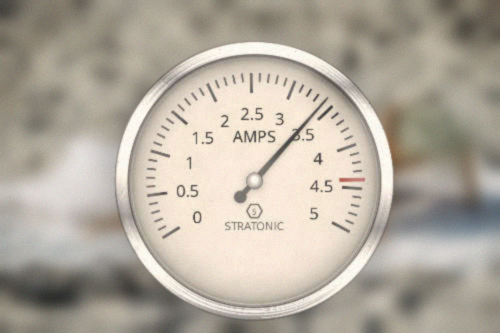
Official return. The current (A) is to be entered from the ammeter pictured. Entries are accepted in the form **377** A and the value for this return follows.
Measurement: **3.4** A
